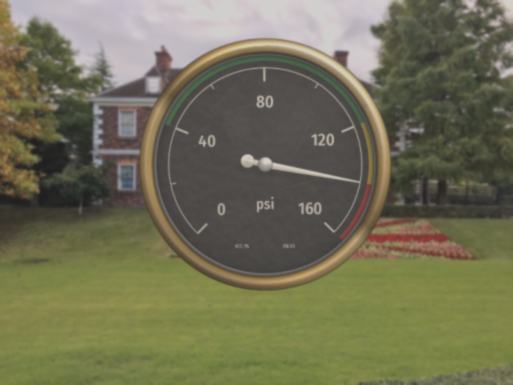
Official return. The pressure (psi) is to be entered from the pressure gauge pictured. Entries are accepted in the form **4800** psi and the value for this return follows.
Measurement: **140** psi
